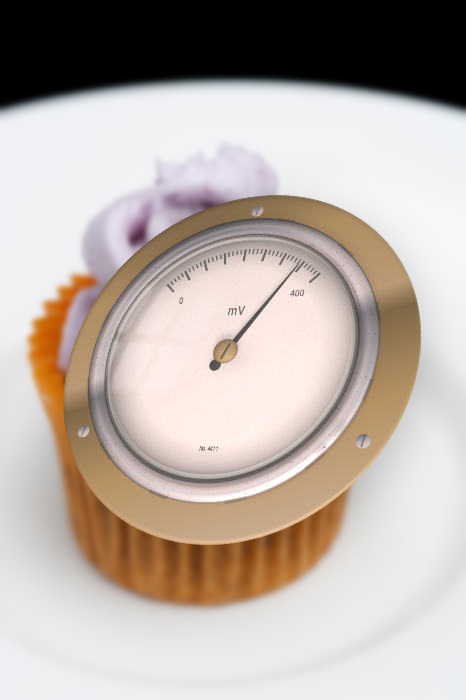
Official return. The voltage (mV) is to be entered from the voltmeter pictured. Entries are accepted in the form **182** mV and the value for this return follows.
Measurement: **350** mV
